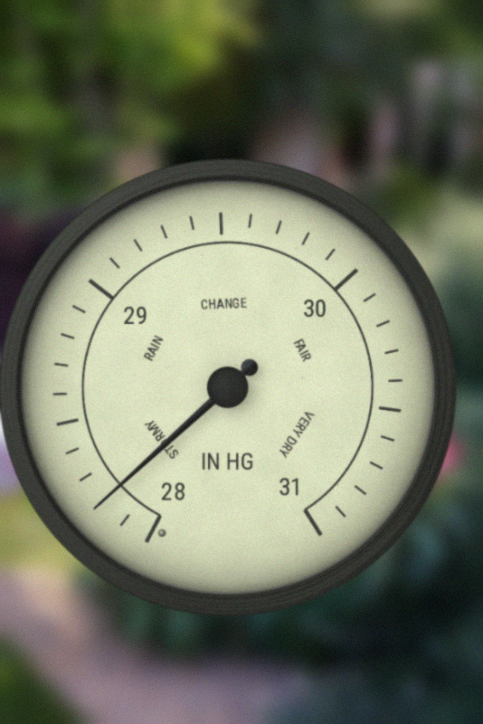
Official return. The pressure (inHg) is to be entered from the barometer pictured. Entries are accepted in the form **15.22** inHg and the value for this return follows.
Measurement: **28.2** inHg
